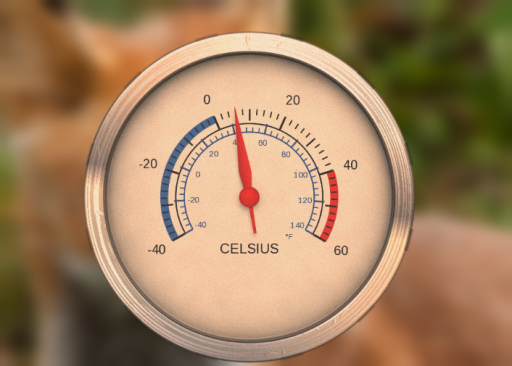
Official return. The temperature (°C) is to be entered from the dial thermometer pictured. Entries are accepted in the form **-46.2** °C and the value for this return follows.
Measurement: **6** °C
